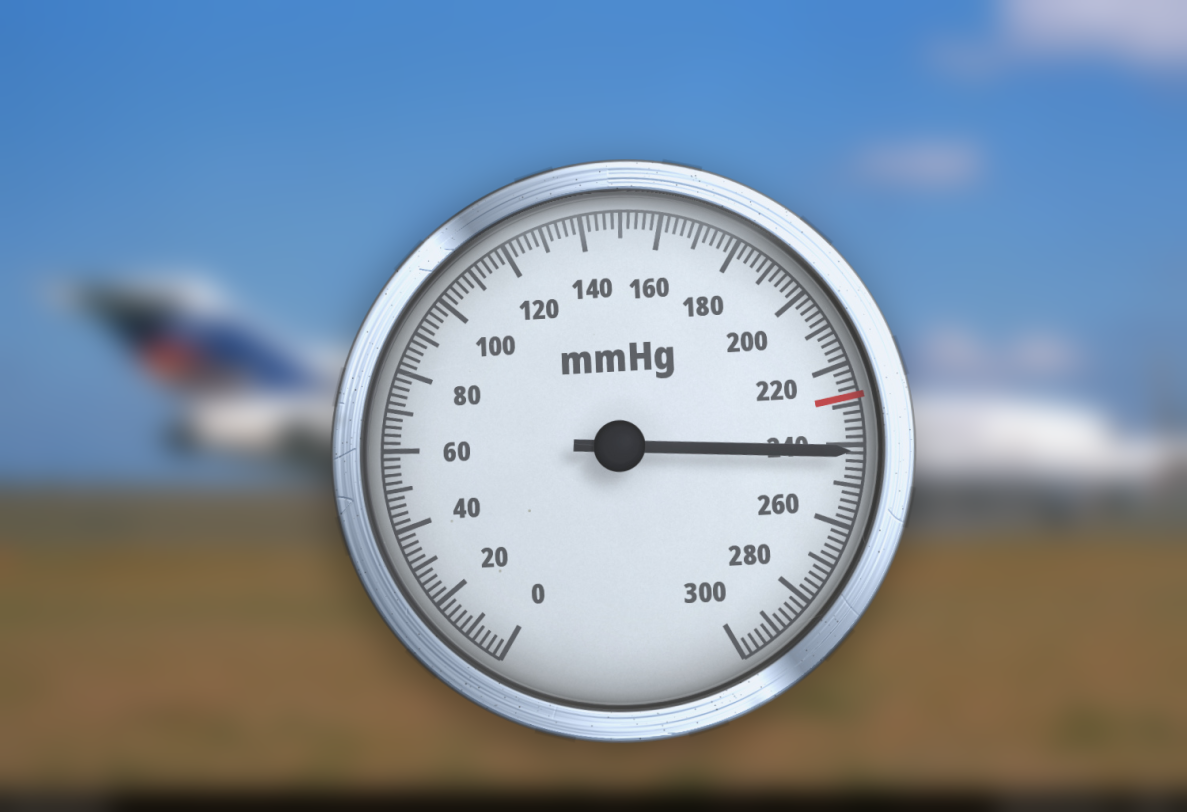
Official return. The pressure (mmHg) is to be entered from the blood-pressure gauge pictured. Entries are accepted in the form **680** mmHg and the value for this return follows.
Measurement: **242** mmHg
